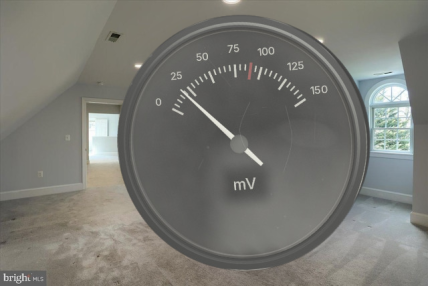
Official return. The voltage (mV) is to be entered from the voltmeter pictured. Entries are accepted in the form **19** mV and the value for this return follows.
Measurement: **20** mV
